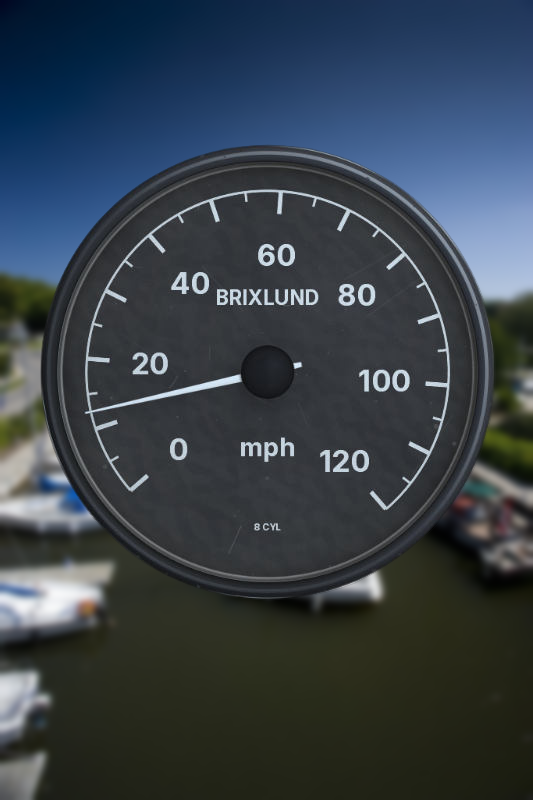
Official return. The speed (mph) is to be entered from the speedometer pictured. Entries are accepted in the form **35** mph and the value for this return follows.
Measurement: **12.5** mph
